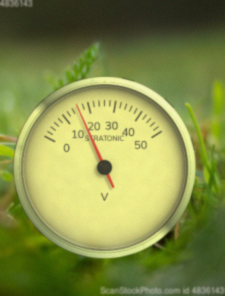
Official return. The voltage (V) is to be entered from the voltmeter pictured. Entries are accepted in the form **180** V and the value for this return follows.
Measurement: **16** V
